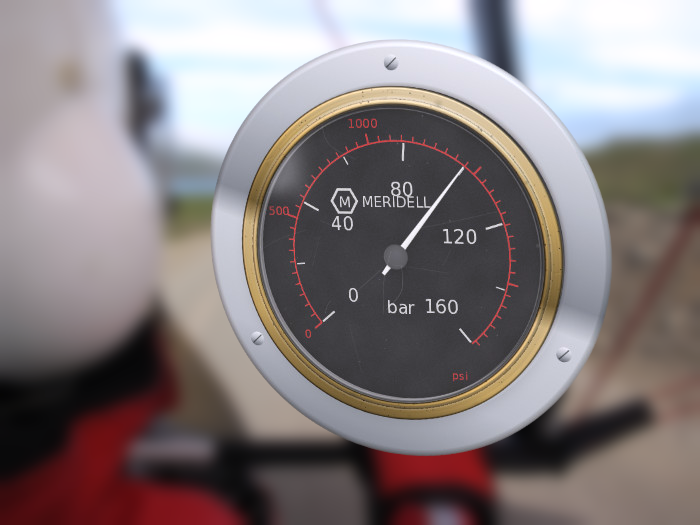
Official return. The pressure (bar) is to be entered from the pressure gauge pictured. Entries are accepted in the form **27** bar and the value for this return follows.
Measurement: **100** bar
